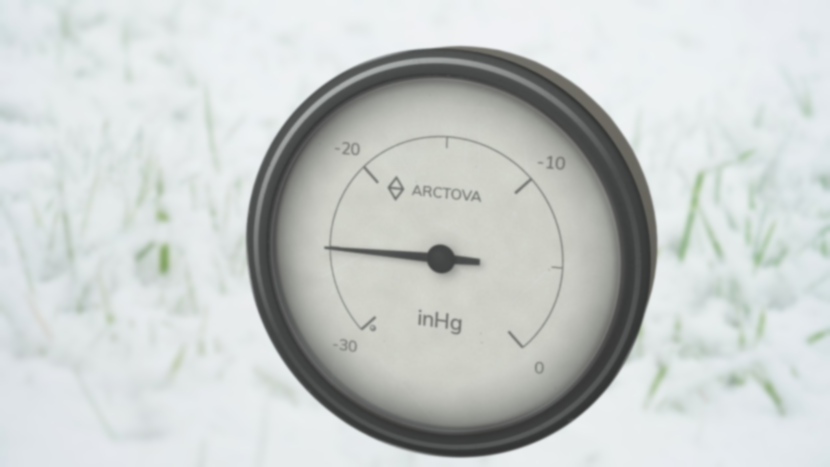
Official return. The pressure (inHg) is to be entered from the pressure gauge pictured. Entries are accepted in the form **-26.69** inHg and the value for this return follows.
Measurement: **-25** inHg
